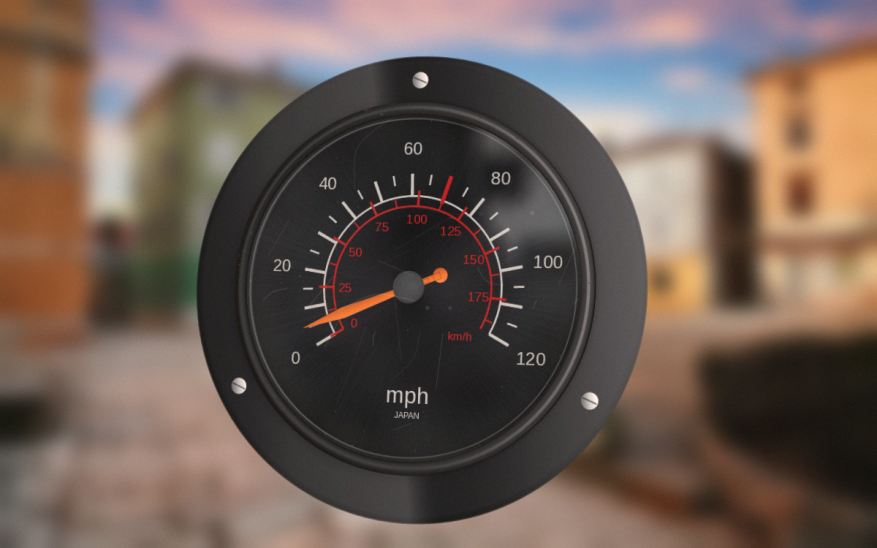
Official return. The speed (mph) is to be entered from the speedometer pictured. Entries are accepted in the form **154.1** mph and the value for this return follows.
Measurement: **5** mph
